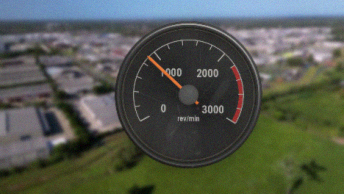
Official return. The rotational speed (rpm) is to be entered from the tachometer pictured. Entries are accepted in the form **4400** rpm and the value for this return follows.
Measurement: **900** rpm
